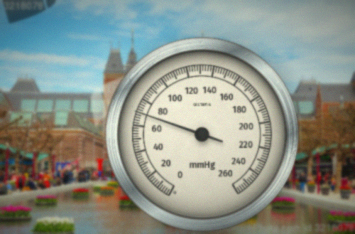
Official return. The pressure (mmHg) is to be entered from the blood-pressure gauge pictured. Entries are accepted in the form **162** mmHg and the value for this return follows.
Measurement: **70** mmHg
